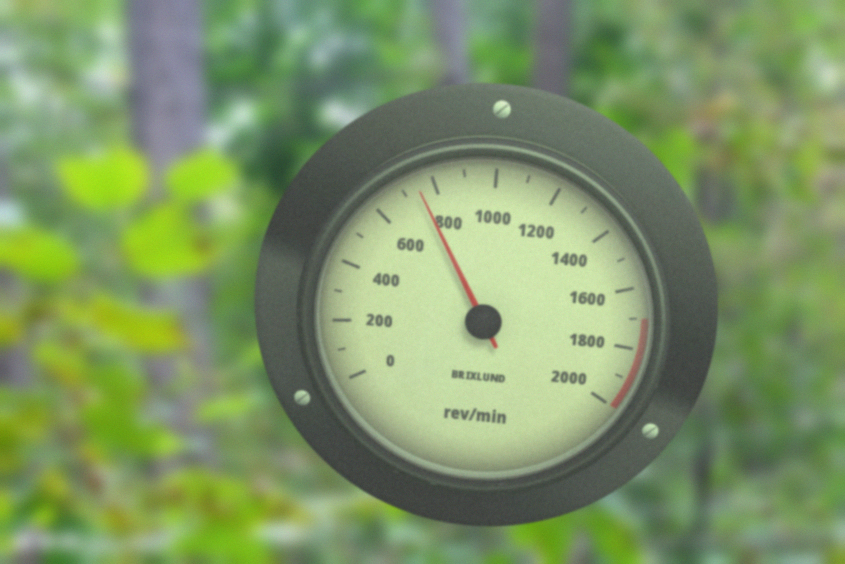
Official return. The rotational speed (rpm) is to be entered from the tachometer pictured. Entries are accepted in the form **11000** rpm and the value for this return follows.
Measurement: **750** rpm
